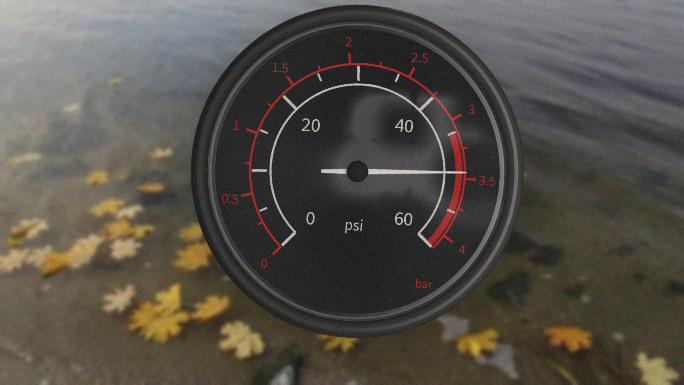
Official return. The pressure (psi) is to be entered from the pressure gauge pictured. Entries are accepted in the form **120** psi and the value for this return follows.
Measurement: **50** psi
